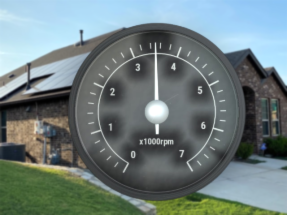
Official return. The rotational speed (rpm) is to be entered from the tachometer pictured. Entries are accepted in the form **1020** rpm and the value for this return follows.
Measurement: **3500** rpm
